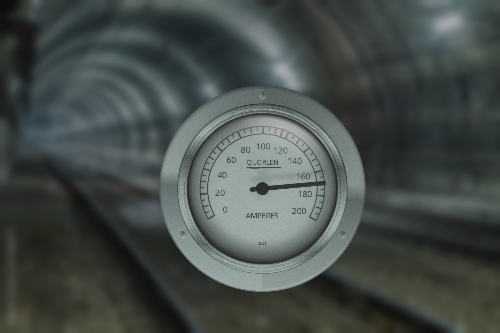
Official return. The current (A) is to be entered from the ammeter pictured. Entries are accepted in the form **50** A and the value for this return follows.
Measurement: **170** A
